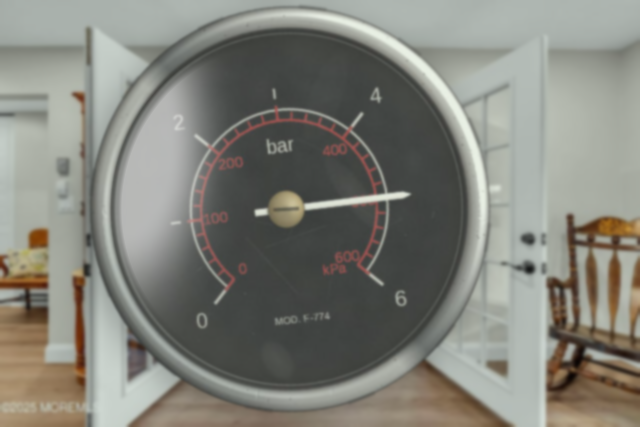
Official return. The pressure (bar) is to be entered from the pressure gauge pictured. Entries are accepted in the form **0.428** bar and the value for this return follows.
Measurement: **5** bar
